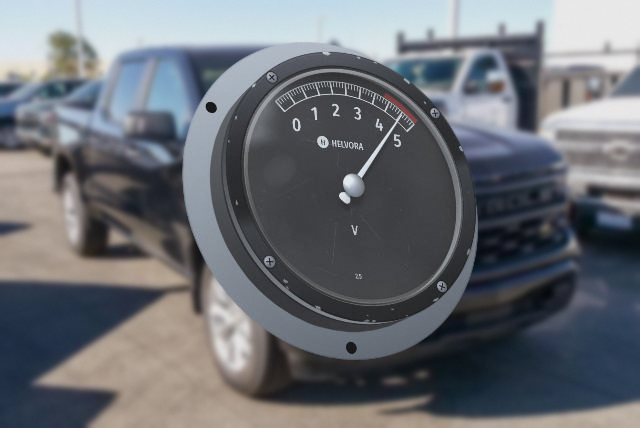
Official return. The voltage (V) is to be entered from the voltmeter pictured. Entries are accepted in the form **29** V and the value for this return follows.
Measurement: **4.5** V
